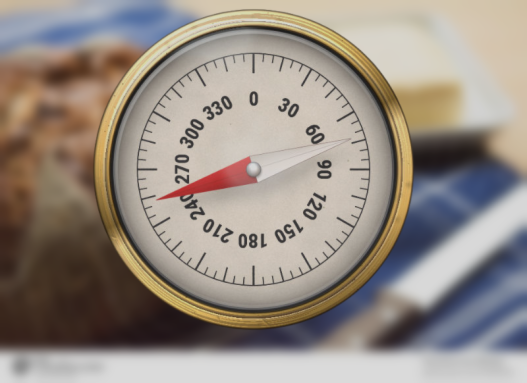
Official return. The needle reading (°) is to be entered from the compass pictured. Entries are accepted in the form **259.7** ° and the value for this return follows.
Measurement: **252.5** °
